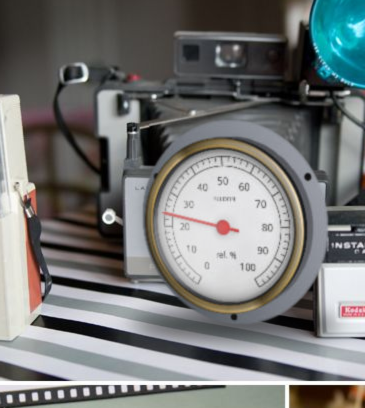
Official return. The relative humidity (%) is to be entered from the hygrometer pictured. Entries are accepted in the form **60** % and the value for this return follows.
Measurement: **24** %
